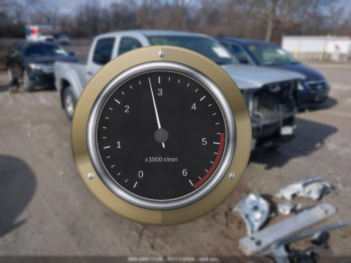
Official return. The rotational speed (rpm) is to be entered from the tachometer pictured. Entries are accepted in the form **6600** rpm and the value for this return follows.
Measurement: **2800** rpm
